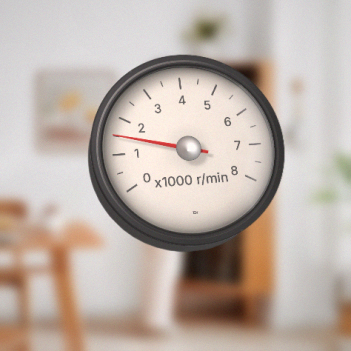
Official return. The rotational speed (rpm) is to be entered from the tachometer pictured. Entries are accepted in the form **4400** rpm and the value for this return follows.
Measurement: **1500** rpm
